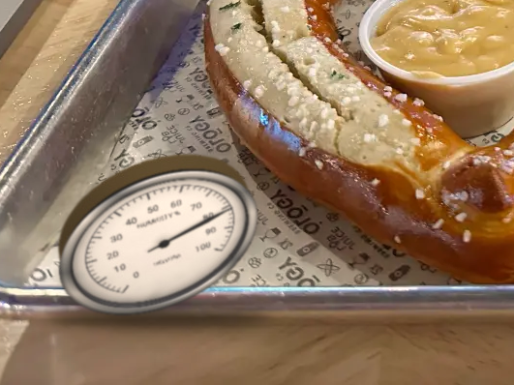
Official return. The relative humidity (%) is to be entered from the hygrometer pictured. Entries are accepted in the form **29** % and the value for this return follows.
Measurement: **80** %
